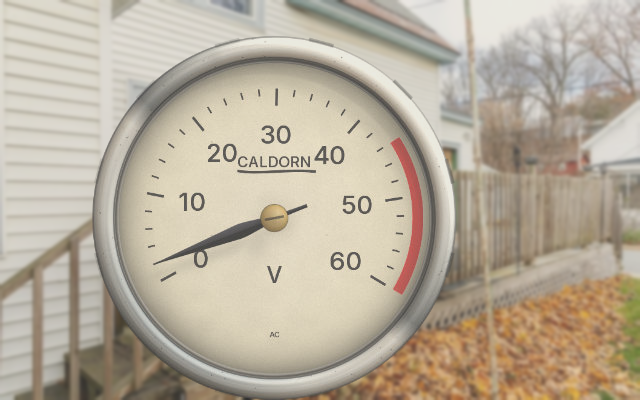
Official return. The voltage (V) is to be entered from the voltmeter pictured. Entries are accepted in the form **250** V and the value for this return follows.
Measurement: **2** V
